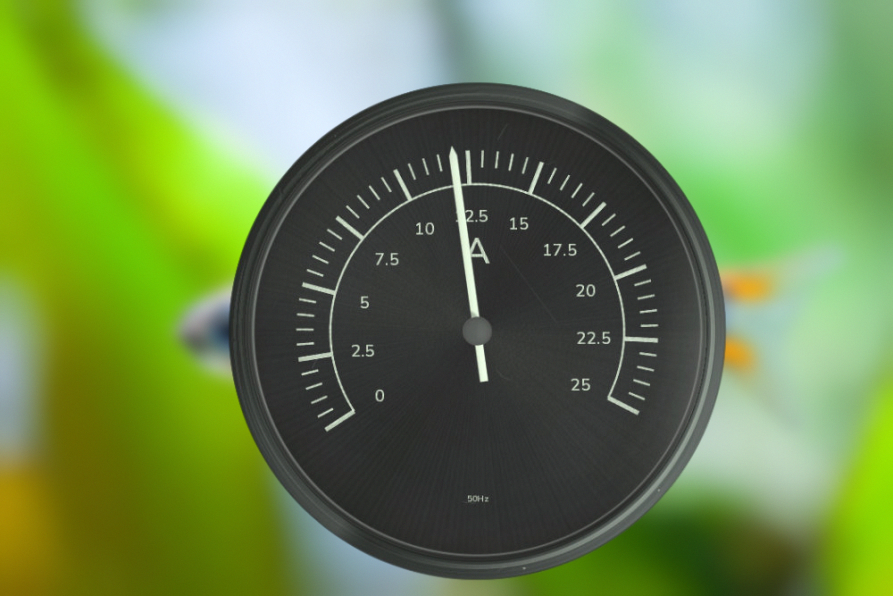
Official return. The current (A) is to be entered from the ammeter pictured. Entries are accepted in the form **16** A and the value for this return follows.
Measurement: **12** A
